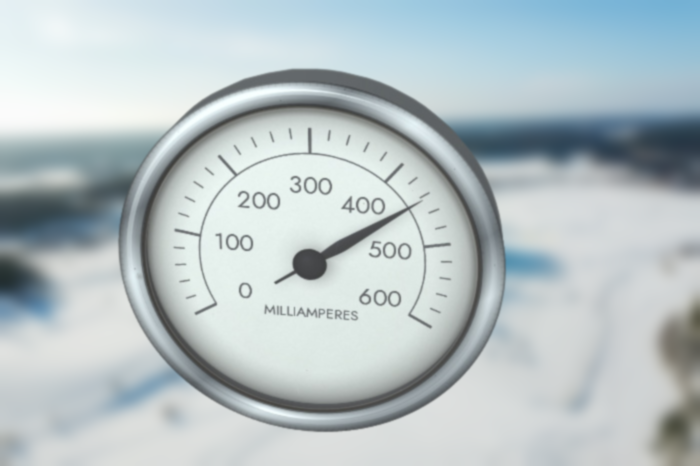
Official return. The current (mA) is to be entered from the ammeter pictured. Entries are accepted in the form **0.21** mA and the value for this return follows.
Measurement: **440** mA
